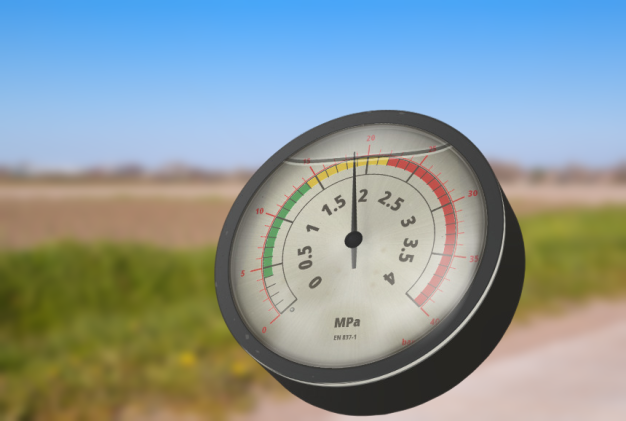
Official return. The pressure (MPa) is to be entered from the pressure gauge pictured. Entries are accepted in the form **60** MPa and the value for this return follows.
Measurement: **1.9** MPa
